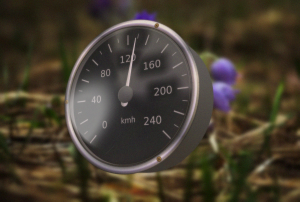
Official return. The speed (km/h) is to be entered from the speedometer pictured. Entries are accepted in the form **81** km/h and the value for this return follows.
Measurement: **130** km/h
